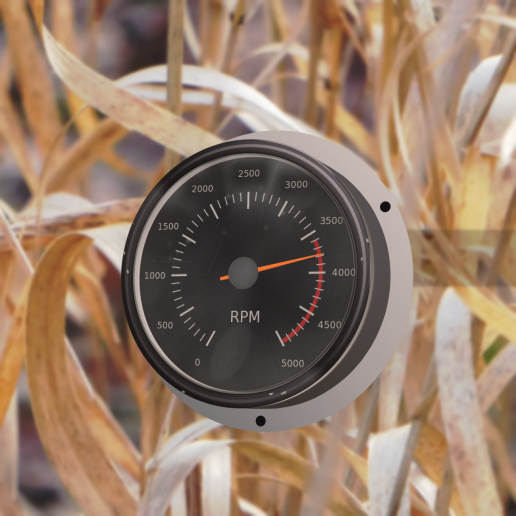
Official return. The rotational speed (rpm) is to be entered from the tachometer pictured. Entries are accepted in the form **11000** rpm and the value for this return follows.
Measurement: **3800** rpm
